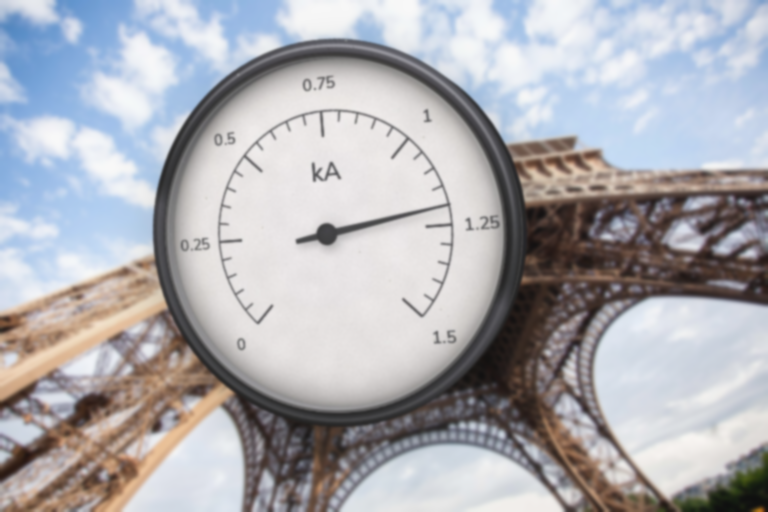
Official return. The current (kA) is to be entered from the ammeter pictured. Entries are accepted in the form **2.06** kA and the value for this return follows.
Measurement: **1.2** kA
